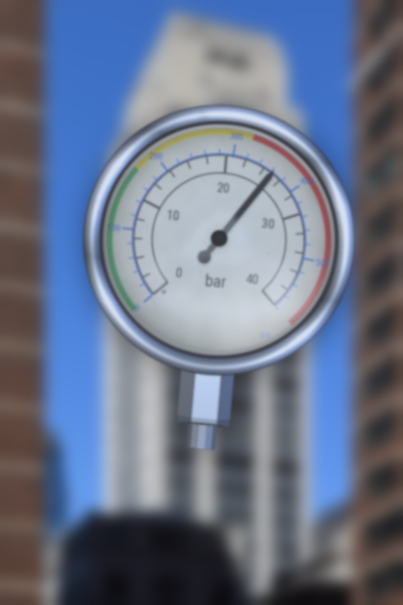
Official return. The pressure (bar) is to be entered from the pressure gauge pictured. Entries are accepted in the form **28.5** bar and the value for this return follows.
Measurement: **25** bar
